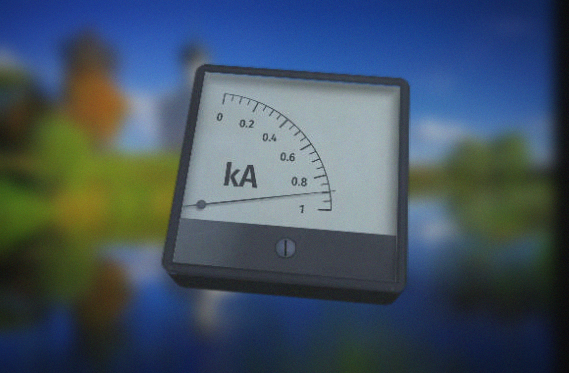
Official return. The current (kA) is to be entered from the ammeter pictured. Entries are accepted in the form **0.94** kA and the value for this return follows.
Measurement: **0.9** kA
